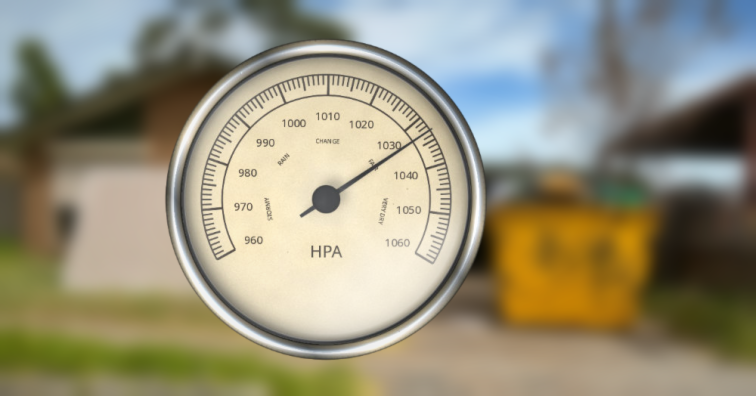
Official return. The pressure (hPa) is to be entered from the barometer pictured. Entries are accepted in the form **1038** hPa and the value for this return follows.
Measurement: **1033** hPa
